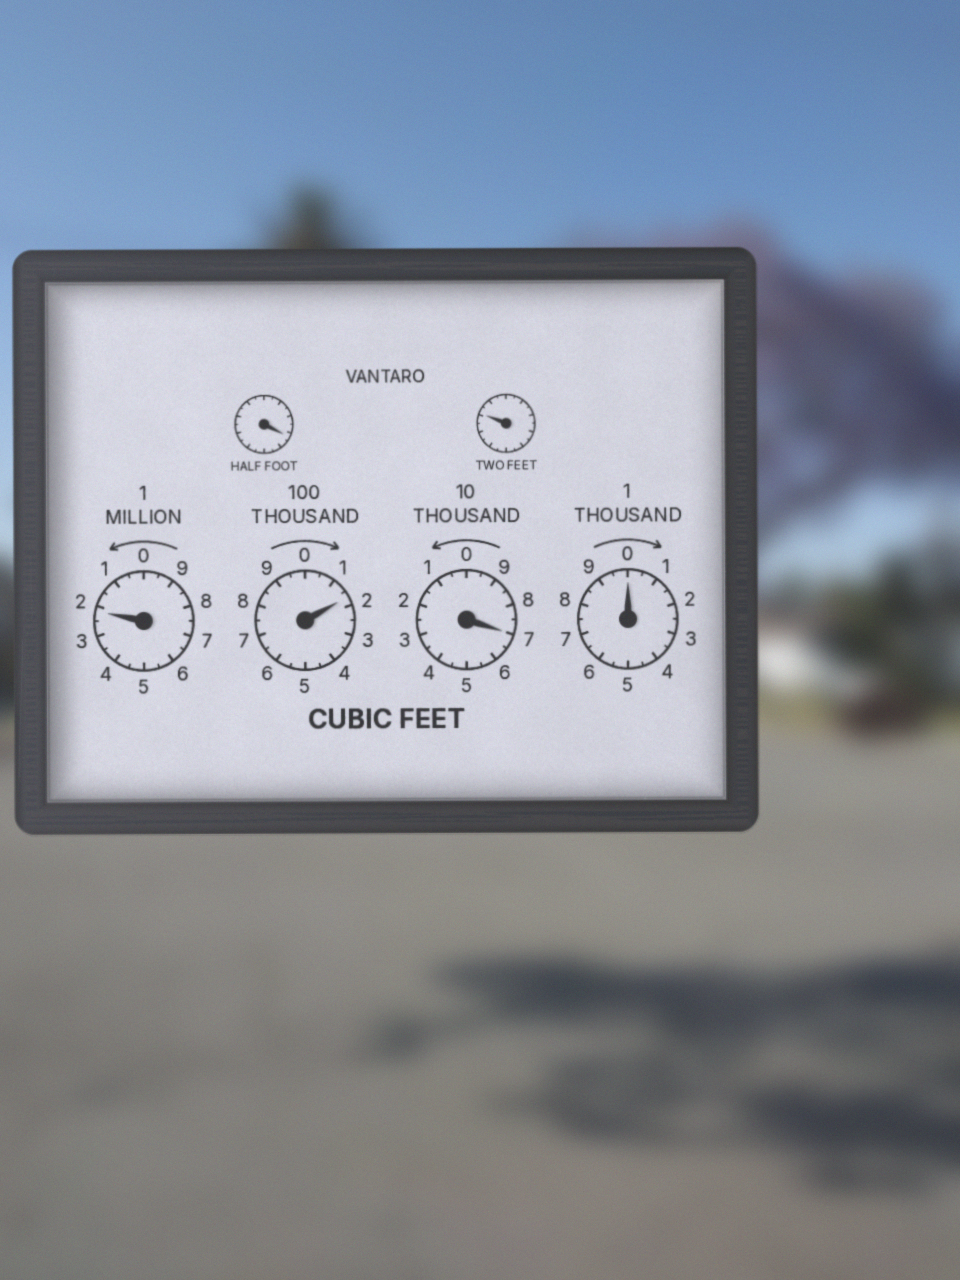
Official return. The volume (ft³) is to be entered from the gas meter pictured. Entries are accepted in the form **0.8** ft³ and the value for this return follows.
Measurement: **217000** ft³
